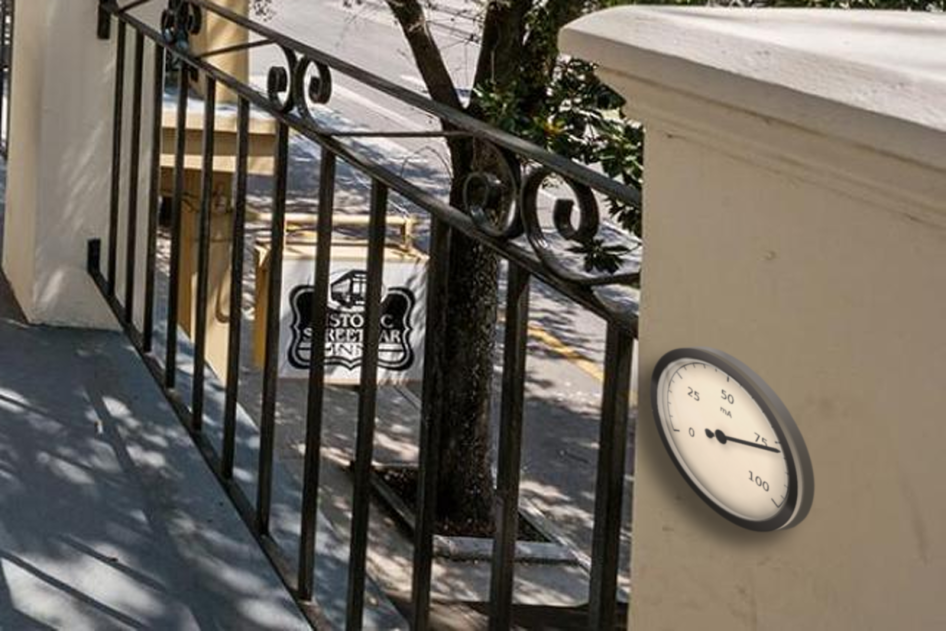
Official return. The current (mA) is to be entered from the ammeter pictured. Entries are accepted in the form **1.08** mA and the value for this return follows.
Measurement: **77.5** mA
